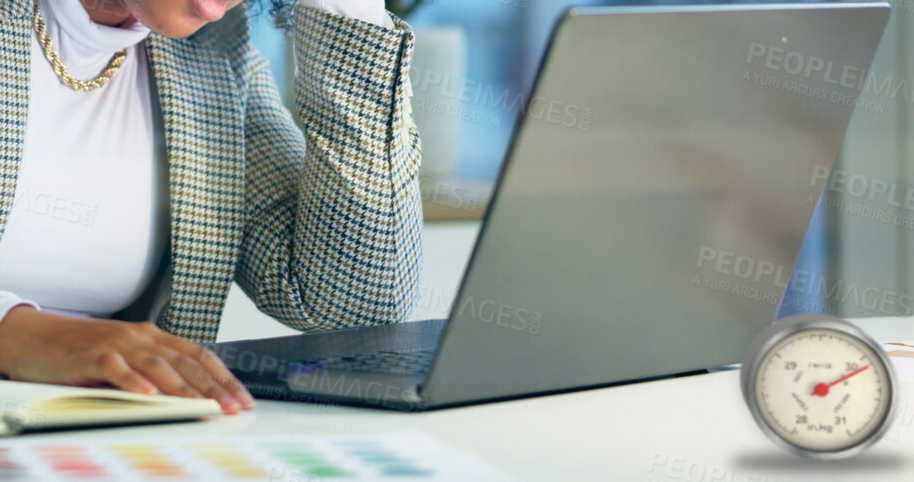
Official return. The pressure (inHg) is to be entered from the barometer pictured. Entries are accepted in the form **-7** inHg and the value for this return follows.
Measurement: **30.1** inHg
